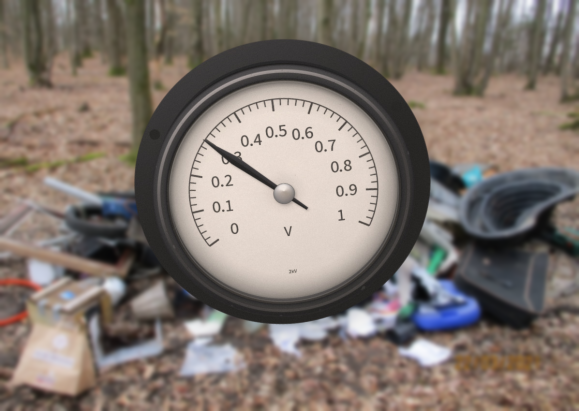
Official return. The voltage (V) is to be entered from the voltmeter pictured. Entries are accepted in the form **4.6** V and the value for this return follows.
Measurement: **0.3** V
